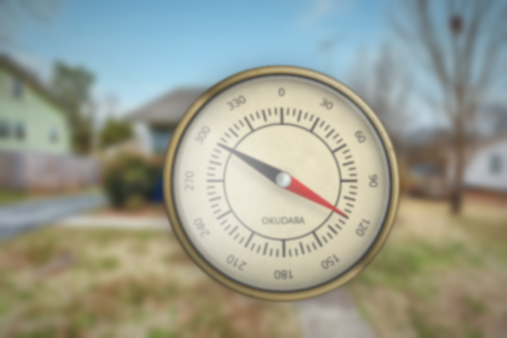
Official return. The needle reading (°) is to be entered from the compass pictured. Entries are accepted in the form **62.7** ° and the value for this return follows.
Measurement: **120** °
